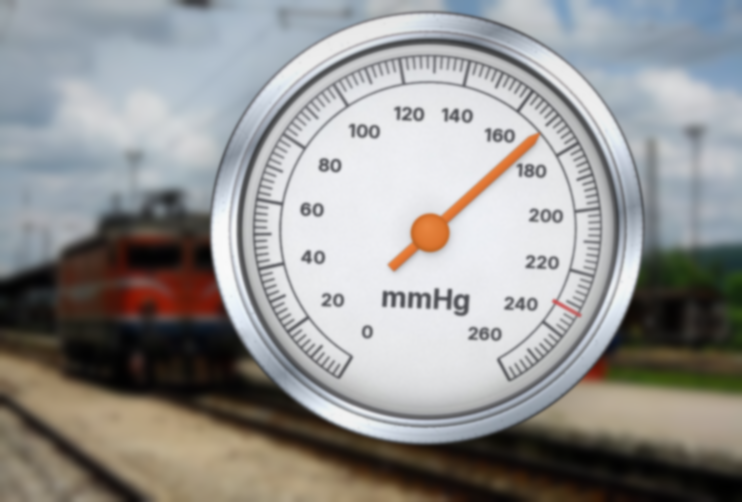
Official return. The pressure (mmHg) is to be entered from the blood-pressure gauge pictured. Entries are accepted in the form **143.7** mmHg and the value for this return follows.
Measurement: **170** mmHg
